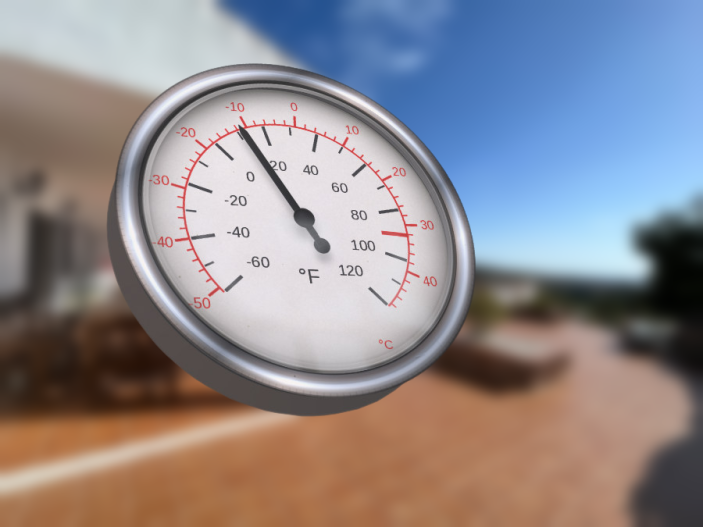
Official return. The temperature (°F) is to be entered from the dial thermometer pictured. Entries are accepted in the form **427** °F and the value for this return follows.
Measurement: **10** °F
